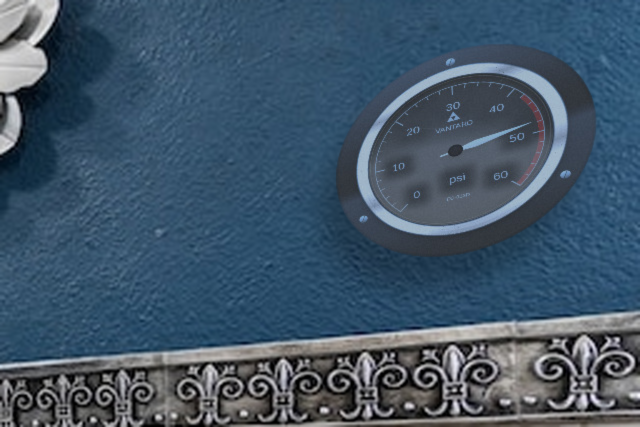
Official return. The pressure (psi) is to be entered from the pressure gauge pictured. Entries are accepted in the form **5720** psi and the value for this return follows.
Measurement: **48** psi
